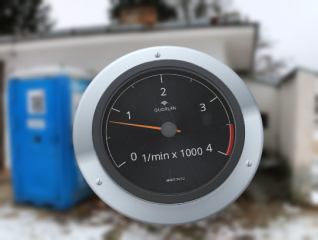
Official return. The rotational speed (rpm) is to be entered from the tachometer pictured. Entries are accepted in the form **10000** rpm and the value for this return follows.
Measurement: **750** rpm
